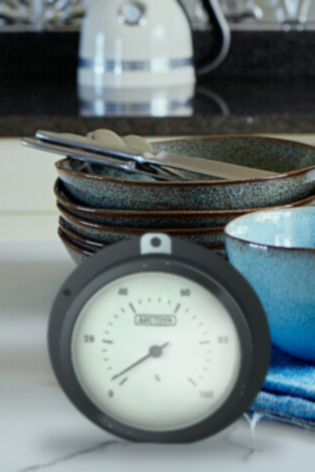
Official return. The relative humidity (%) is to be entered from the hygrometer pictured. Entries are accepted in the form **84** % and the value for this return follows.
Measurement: **4** %
